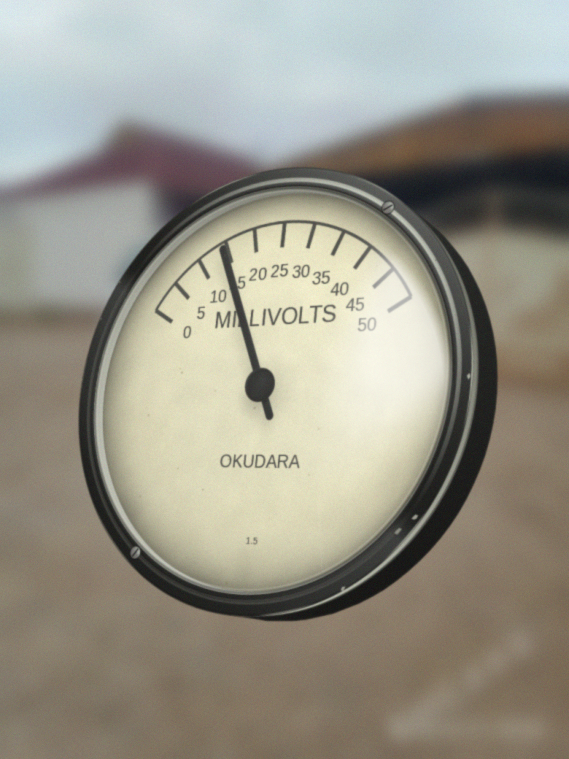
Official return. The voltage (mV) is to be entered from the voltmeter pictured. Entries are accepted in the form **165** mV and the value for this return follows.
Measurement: **15** mV
